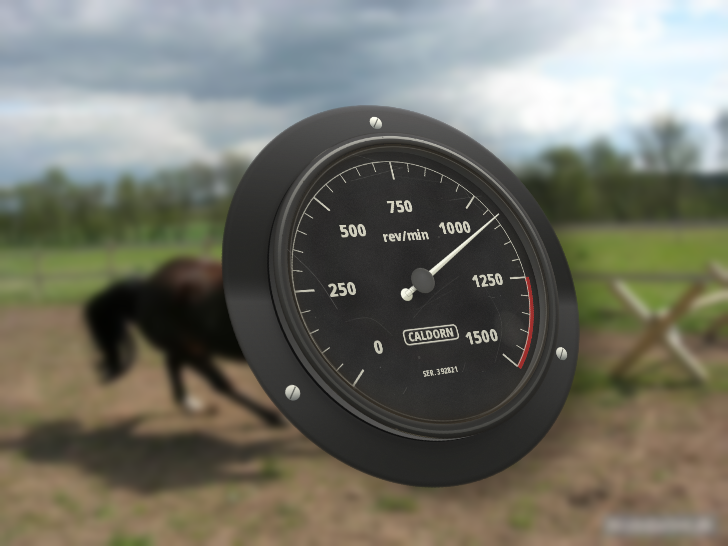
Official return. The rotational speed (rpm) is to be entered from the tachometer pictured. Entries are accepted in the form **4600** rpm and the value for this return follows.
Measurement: **1075** rpm
